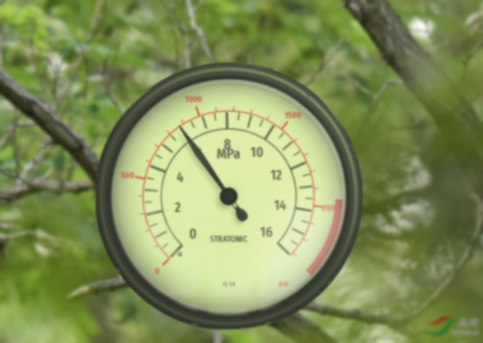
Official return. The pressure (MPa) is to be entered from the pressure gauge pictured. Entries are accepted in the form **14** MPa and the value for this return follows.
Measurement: **6** MPa
